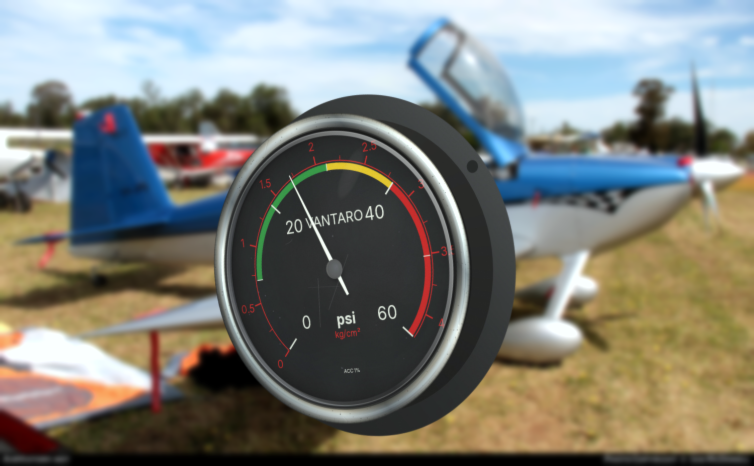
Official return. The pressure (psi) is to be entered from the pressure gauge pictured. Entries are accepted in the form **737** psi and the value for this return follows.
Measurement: **25** psi
